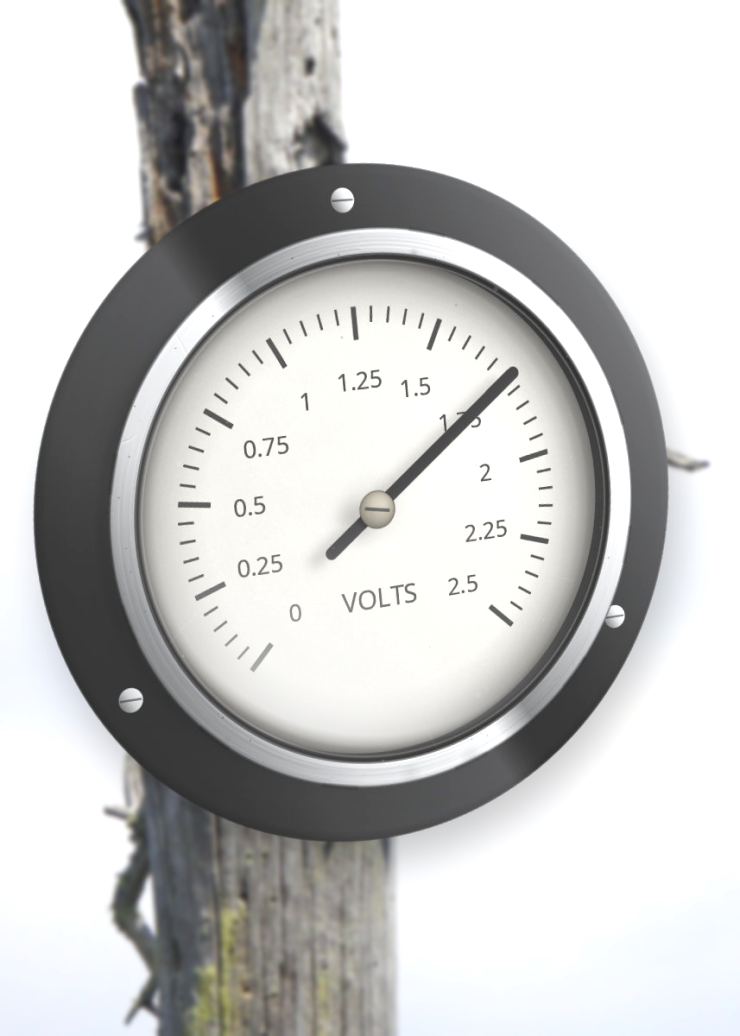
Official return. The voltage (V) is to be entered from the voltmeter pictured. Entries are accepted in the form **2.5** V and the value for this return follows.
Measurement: **1.75** V
